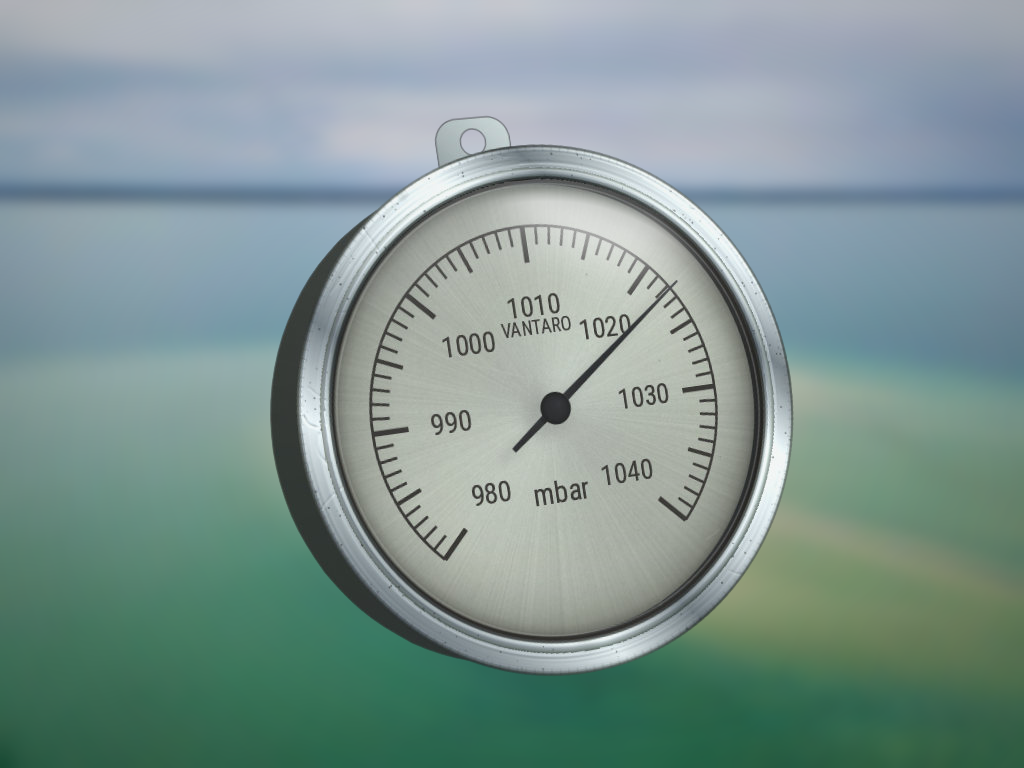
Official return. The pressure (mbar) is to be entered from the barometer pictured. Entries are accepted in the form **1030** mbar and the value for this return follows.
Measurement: **1022** mbar
